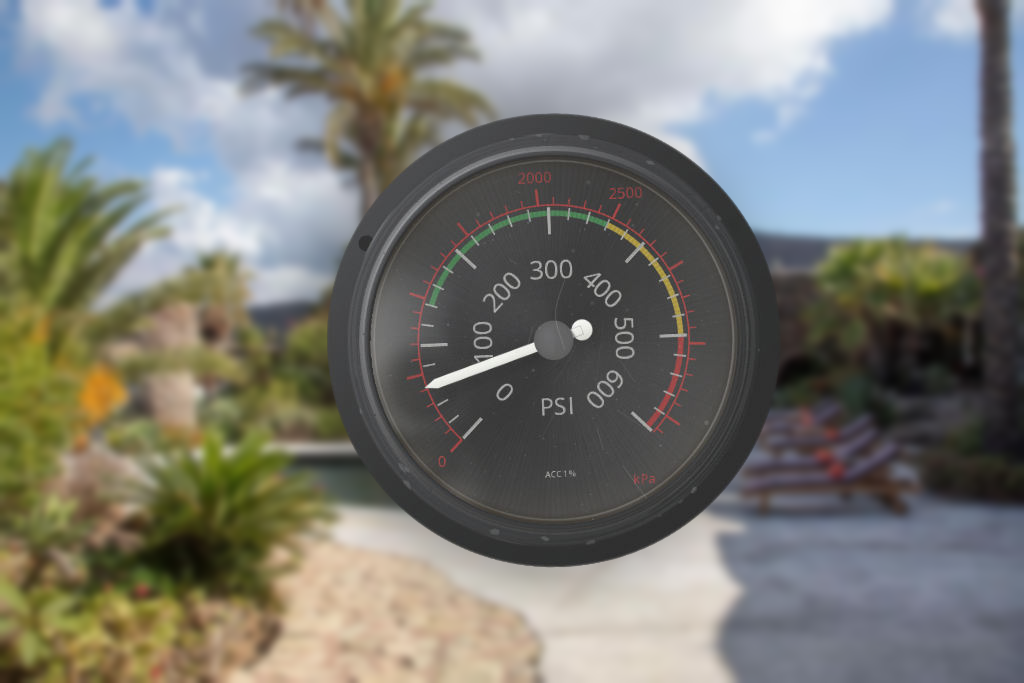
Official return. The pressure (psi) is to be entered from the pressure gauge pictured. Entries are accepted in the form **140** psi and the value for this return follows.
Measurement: **60** psi
